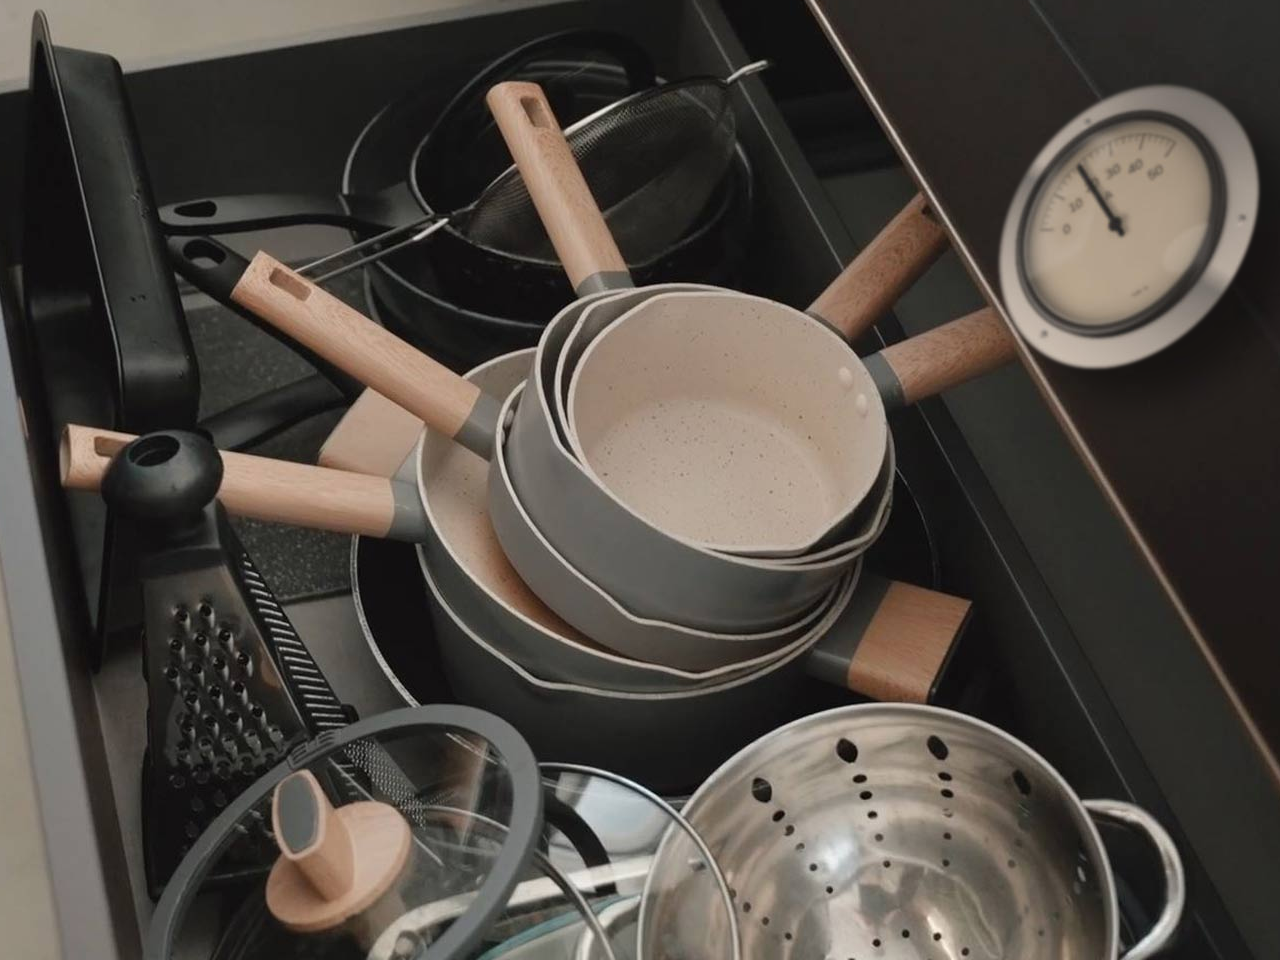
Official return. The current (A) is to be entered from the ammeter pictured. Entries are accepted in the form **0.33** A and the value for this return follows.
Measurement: **20** A
